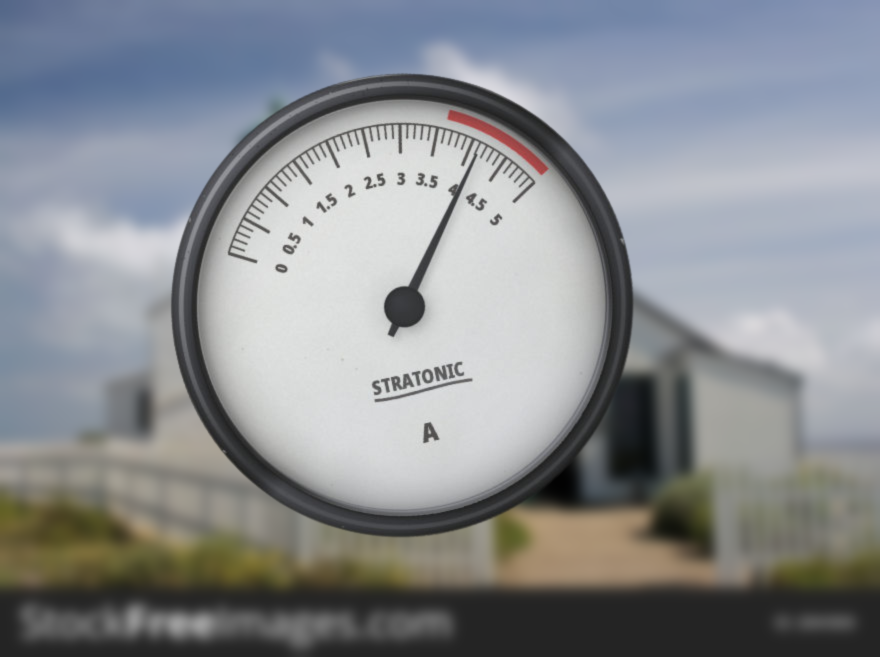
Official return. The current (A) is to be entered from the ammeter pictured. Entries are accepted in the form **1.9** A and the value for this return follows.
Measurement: **4.1** A
